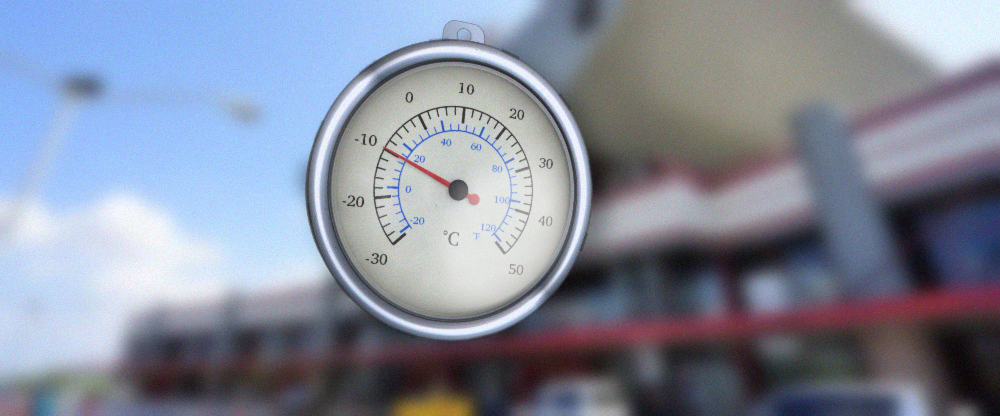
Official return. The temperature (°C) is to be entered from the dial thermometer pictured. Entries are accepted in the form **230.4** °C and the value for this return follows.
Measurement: **-10** °C
